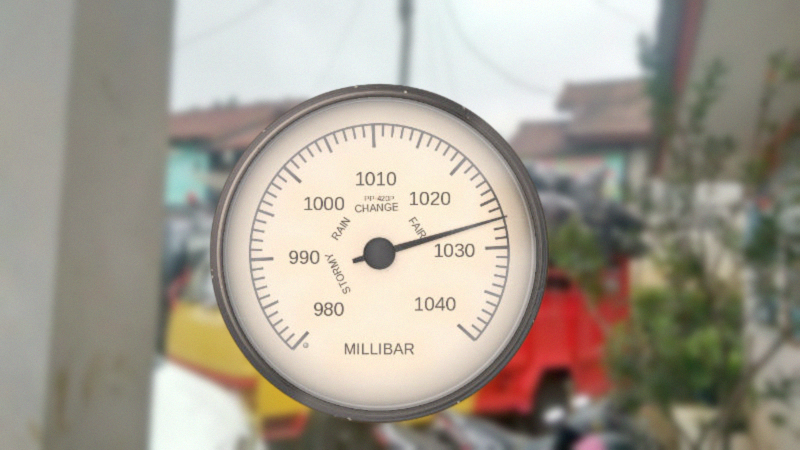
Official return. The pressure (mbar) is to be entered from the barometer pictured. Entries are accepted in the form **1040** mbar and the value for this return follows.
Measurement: **1027** mbar
